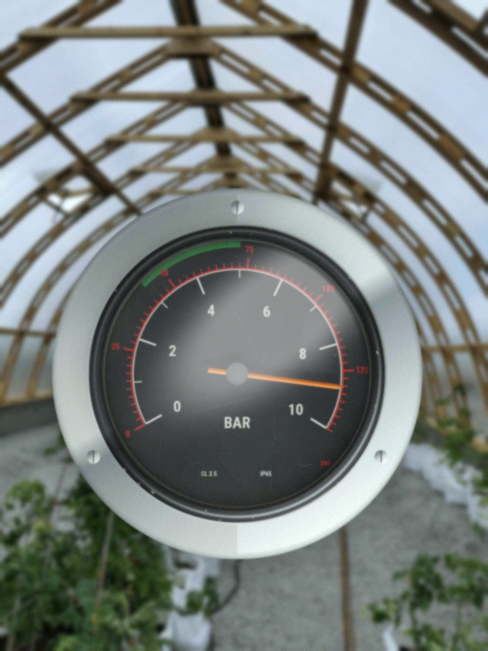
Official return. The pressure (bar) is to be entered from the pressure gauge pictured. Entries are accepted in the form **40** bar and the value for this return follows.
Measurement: **9** bar
